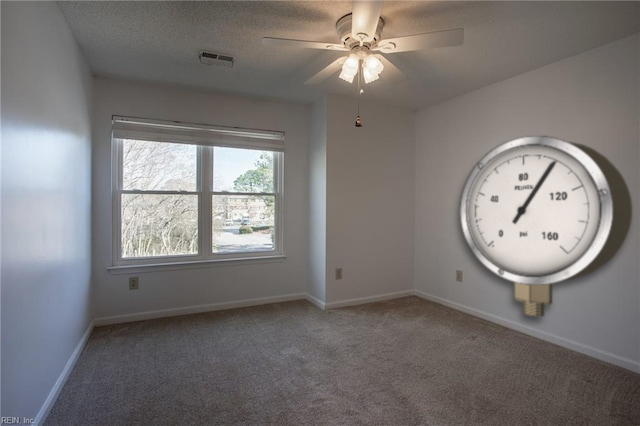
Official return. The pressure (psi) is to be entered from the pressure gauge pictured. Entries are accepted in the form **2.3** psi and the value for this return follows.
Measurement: **100** psi
